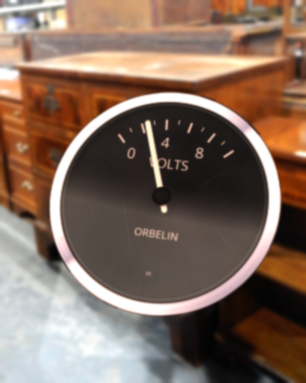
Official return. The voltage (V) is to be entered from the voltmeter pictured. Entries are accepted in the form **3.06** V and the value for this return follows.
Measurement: **2.5** V
